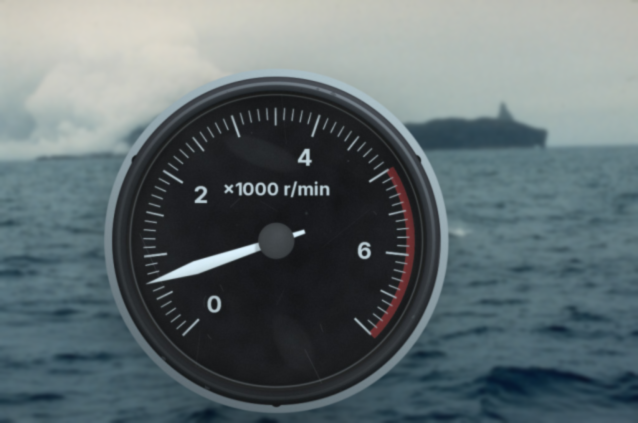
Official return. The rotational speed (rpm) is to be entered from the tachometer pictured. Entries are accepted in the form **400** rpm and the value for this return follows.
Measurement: **700** rpm
